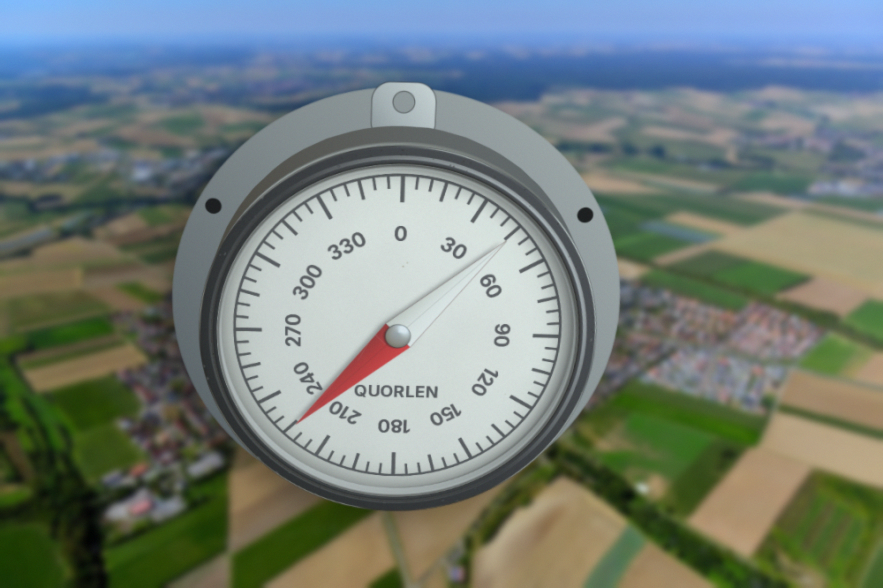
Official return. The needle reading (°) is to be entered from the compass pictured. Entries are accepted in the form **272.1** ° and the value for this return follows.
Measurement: **225** °
